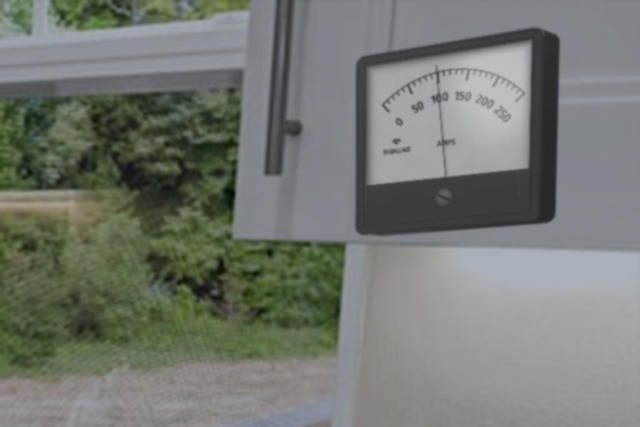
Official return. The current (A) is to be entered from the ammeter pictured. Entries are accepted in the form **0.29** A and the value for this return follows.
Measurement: **100** A
